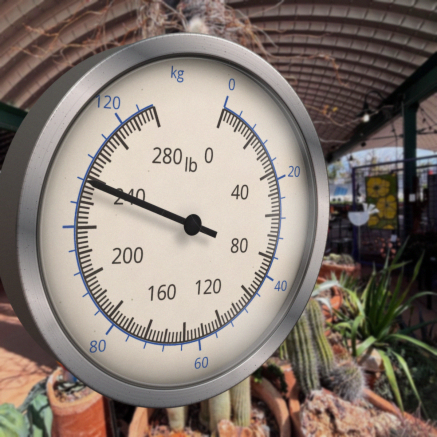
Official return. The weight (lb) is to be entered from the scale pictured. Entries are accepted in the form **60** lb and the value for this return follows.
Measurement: **238** lb
